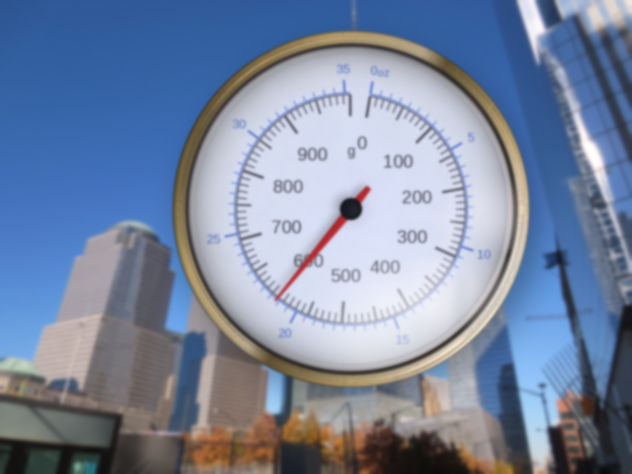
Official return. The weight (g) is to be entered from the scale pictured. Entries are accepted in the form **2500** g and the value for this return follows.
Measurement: **600** g
